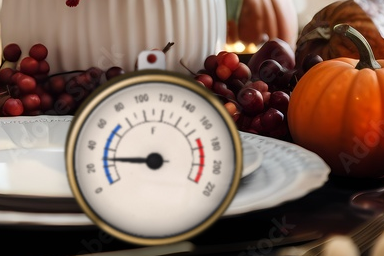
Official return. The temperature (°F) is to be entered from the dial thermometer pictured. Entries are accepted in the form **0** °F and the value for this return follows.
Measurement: **30** °F
